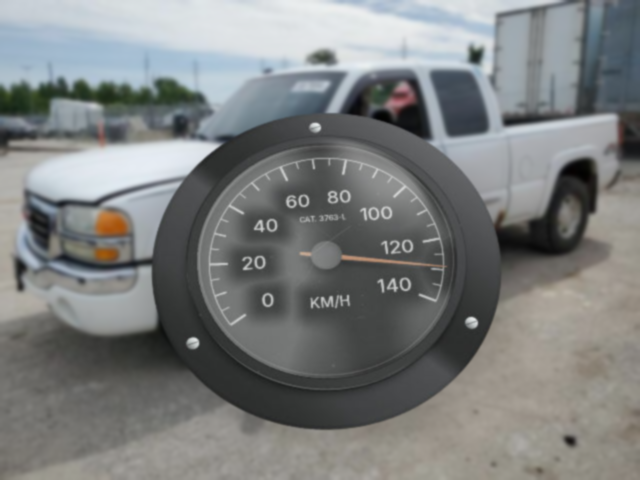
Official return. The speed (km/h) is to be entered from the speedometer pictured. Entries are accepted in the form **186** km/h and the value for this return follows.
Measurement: **130** km/h
